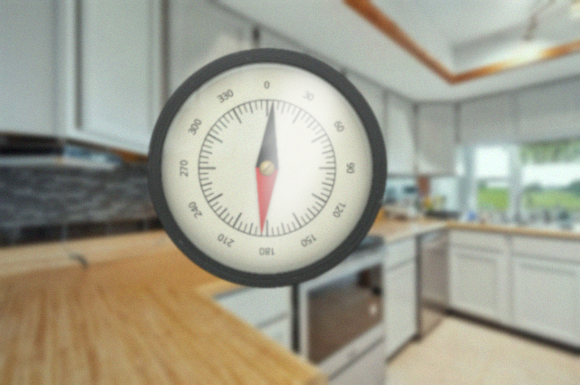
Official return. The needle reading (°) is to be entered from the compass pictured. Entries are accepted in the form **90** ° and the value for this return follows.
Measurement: **185** °
